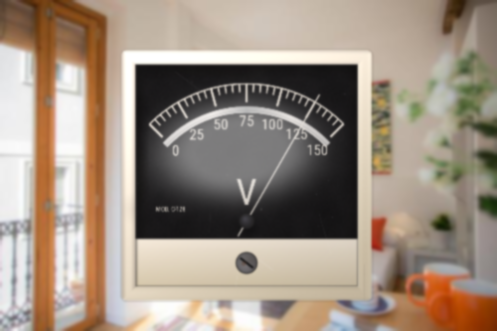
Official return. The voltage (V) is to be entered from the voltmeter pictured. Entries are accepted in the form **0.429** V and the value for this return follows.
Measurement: **125** V
